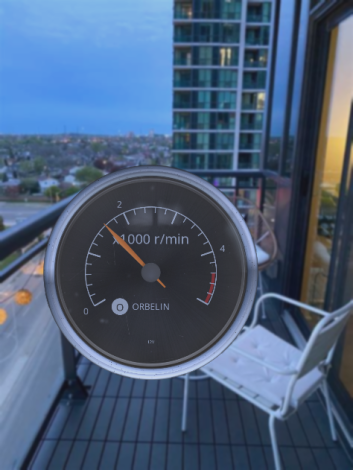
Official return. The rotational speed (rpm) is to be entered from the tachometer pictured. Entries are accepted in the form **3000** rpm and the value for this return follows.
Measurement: **1600** rpm
